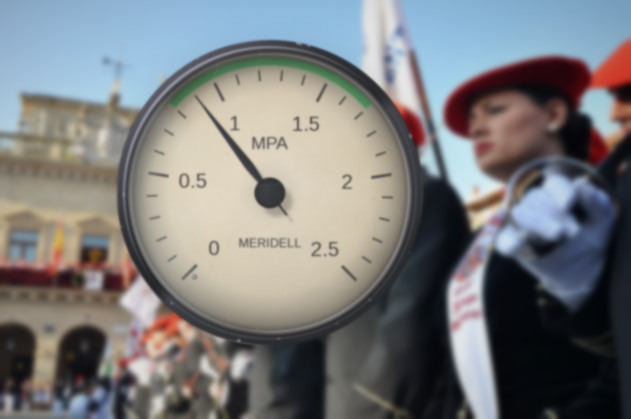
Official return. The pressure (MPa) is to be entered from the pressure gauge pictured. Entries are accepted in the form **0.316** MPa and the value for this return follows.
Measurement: **0.9** MPa
